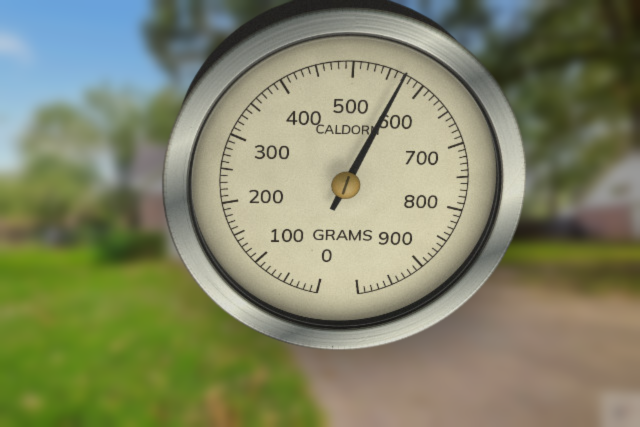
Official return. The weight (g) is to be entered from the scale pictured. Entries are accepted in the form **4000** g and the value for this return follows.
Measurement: **570** g
